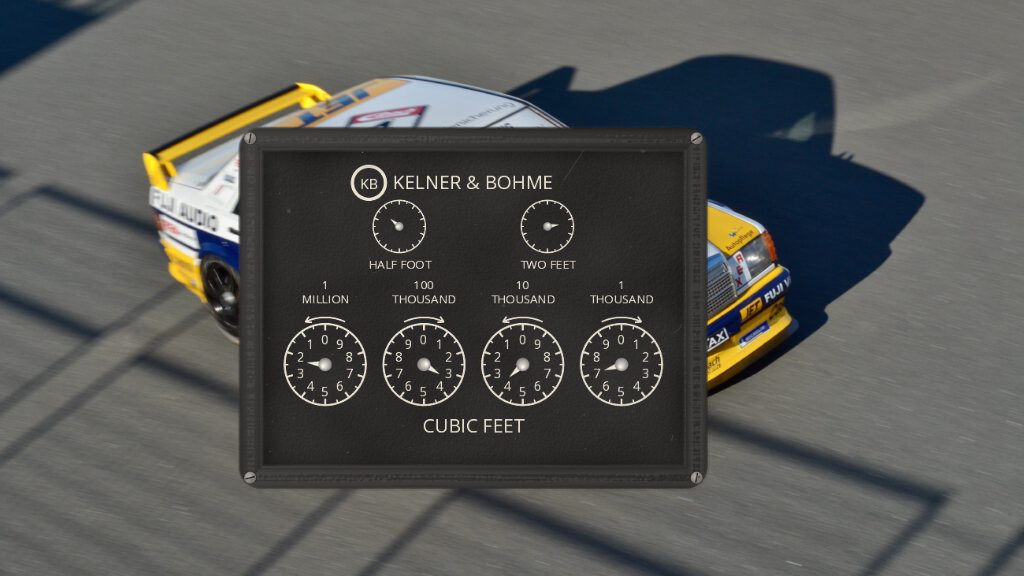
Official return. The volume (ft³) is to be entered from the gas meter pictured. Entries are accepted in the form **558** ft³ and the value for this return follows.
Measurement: **233700** ft³
